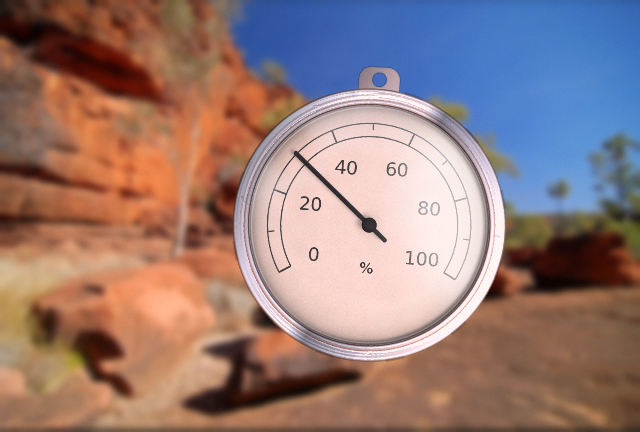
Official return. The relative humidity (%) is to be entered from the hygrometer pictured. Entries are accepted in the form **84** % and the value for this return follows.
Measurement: **30** %
